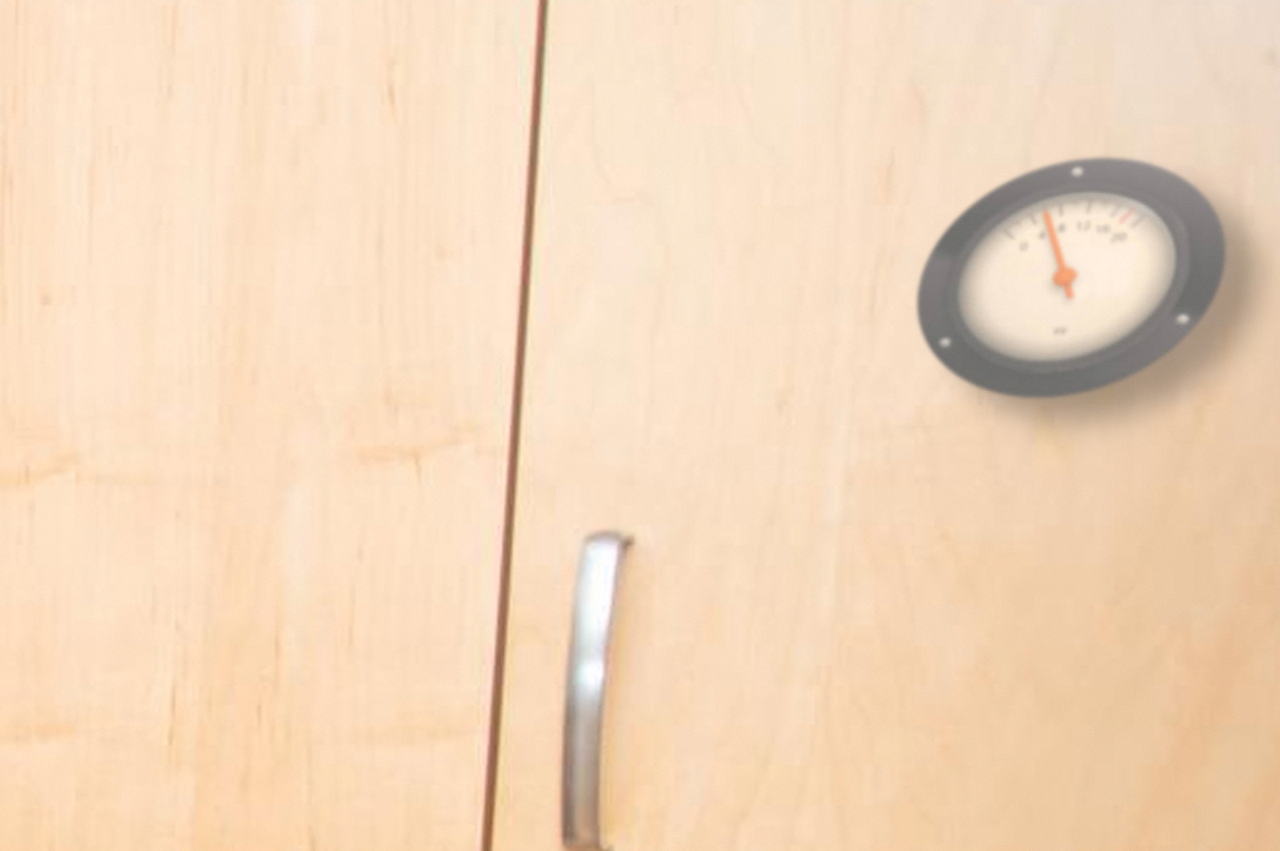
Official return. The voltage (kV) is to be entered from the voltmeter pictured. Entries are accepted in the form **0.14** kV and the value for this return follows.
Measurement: **6** kV
